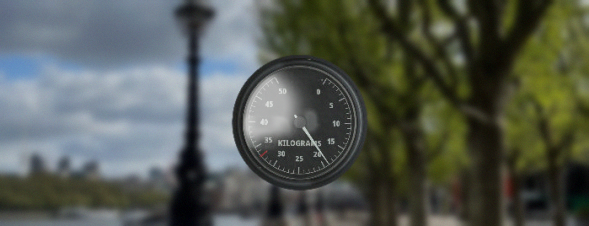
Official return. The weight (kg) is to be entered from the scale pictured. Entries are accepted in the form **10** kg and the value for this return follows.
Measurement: **19** kg
